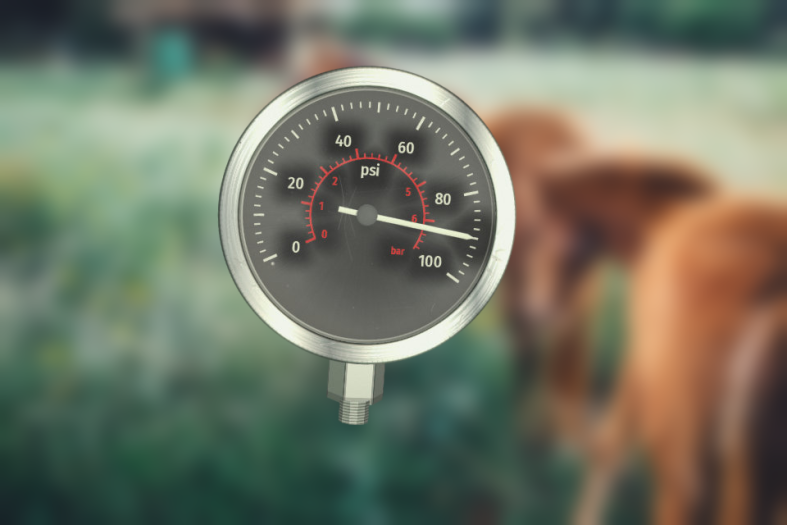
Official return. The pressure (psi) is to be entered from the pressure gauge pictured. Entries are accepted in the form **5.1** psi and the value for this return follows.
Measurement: **90** psi
